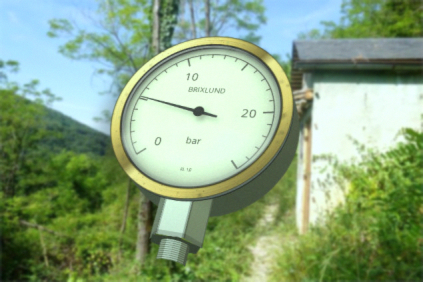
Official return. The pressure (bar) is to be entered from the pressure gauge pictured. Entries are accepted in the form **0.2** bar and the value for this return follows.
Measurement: **5** bar
